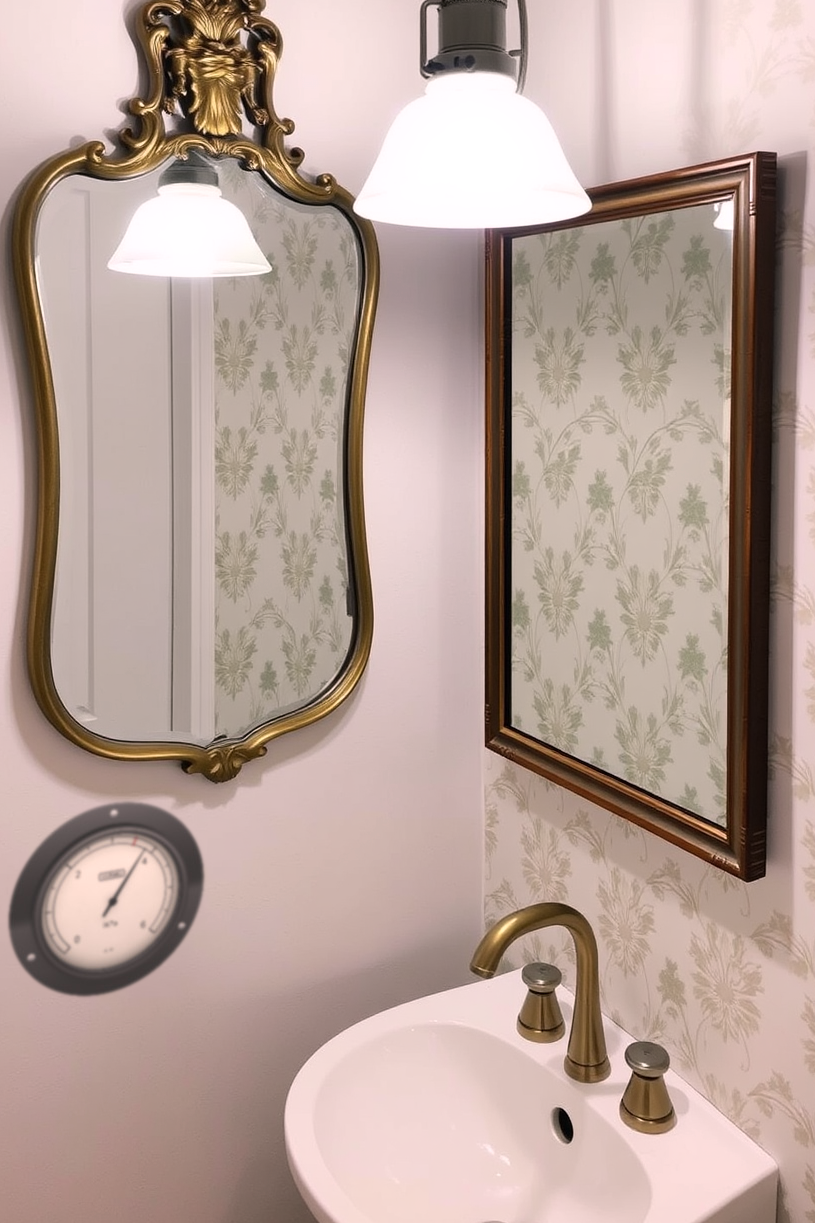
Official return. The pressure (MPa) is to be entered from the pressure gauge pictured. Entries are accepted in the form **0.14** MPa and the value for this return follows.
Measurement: **3.75** MPa
